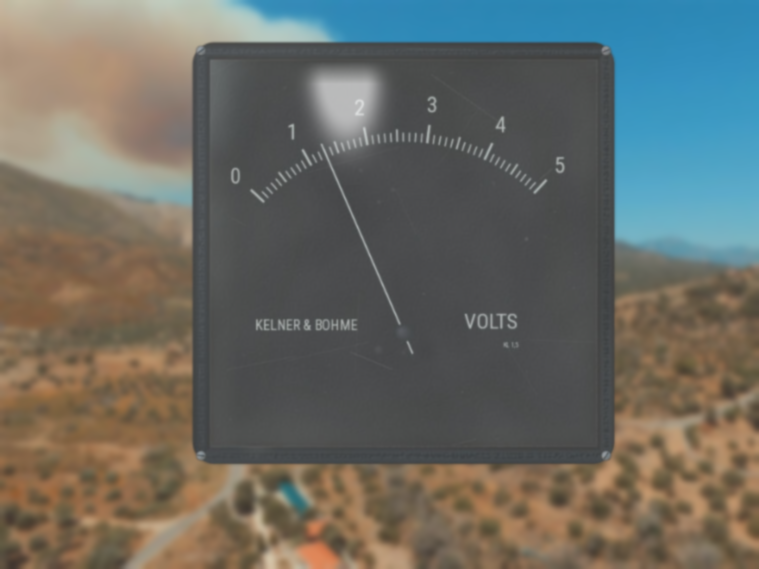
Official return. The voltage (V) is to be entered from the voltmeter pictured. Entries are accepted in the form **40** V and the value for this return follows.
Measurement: **1.3** V
